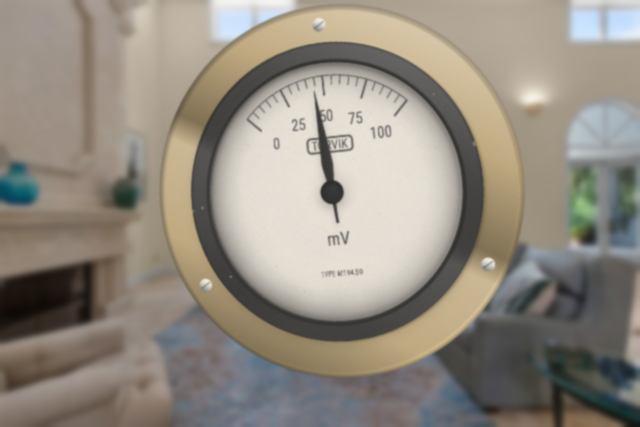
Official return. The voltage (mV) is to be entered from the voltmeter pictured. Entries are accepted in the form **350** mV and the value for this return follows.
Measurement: **45** mV
